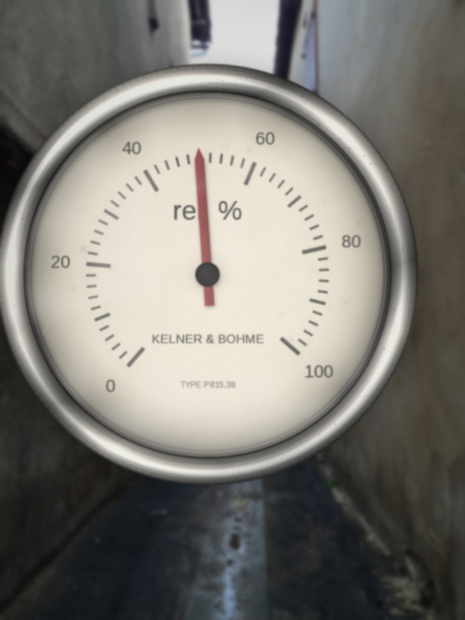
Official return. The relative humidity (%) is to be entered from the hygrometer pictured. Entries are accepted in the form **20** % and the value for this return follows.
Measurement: **50** %
